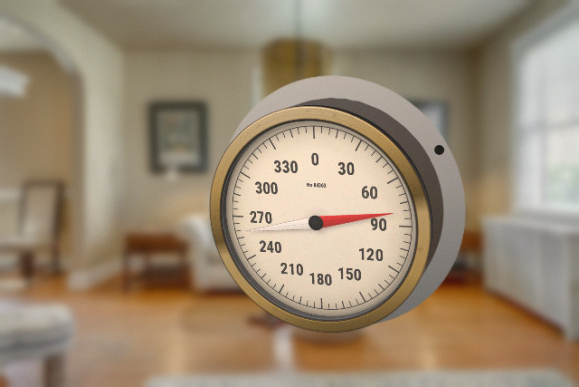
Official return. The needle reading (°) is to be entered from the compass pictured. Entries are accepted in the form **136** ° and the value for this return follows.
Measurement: **80** °
